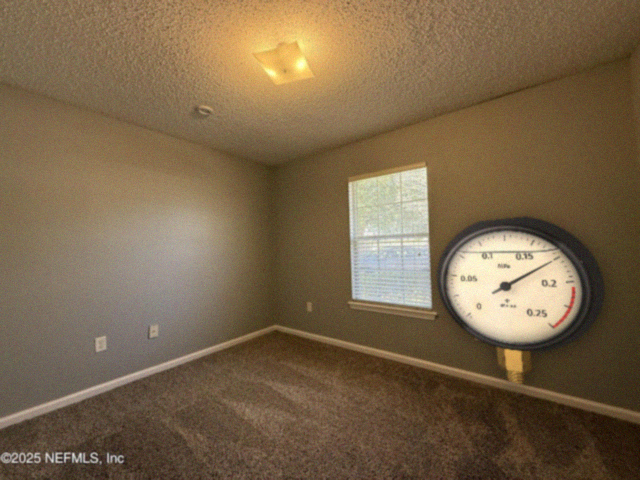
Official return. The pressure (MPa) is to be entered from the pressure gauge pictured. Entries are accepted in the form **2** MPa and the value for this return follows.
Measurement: **0.175** MPa
